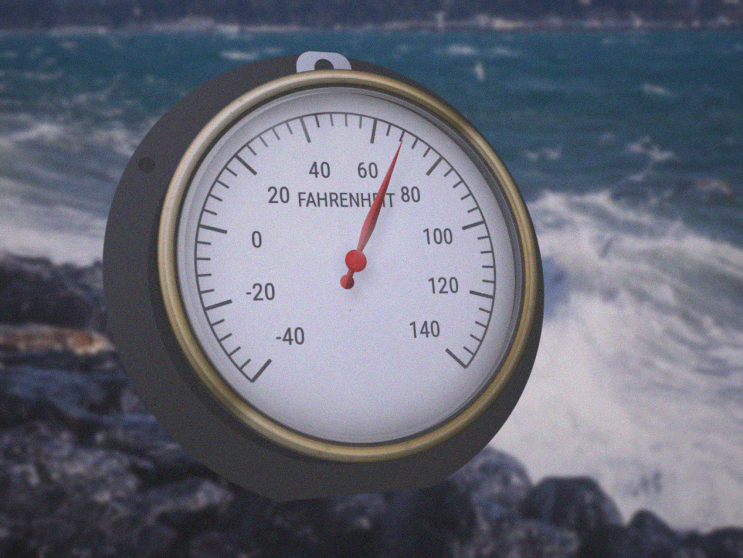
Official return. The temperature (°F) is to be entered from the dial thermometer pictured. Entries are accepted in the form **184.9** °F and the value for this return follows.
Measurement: **68** °F
